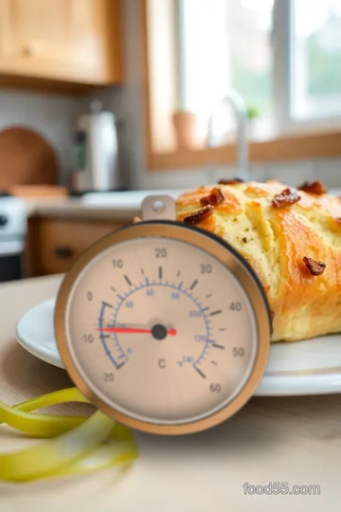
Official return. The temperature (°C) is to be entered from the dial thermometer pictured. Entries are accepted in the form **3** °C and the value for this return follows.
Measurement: **-7.5** °C
